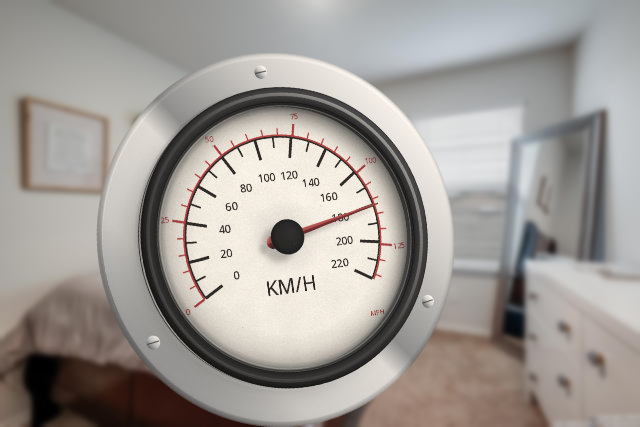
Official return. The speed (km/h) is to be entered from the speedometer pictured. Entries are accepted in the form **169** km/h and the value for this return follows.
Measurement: **180** km/h
